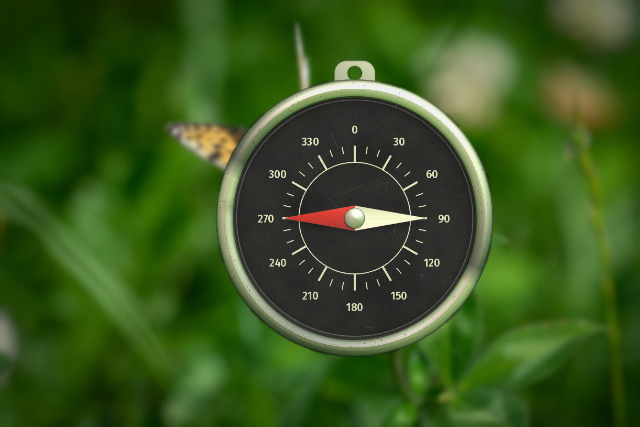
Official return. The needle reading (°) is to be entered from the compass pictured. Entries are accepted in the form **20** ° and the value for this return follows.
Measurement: **270** °
